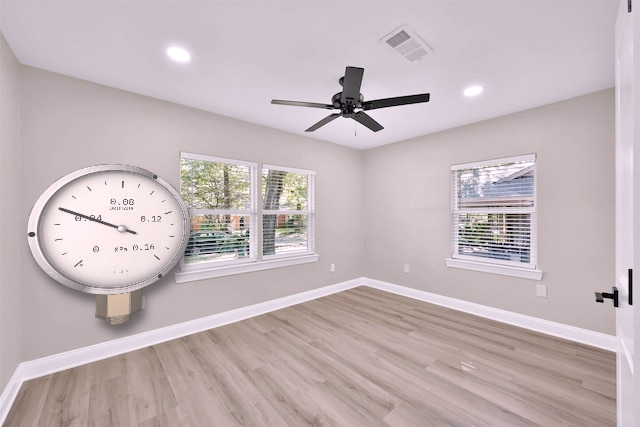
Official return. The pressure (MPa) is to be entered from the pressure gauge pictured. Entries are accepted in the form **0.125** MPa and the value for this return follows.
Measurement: **0.04** MPa
